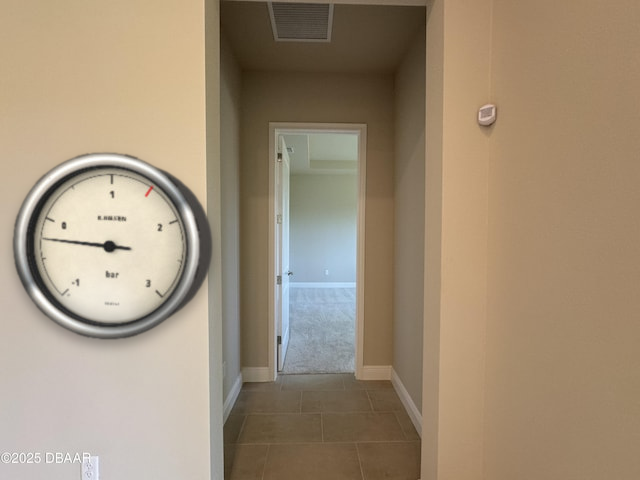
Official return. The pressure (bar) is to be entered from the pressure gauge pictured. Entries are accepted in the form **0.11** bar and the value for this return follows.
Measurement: **-0.25** bar
